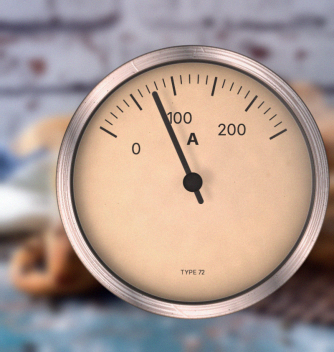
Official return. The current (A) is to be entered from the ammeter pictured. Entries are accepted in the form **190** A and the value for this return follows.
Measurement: **75** A
